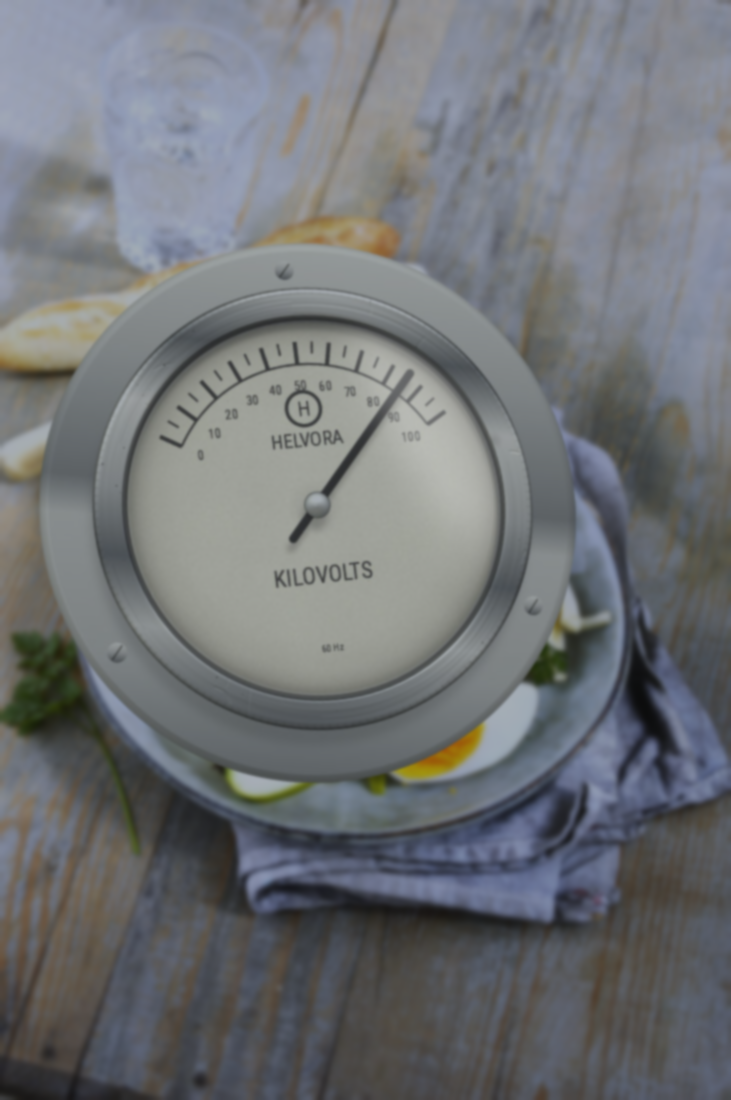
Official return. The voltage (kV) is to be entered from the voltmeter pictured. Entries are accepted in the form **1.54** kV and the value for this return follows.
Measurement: **85** kV
